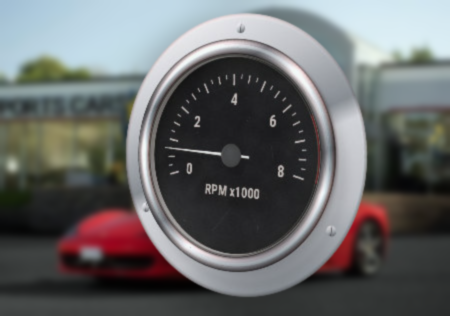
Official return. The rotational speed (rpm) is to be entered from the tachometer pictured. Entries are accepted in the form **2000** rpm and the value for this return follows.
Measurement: **750** rpm
